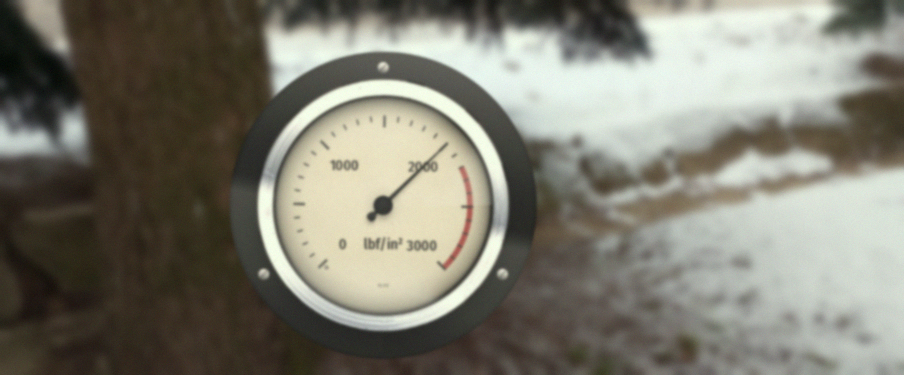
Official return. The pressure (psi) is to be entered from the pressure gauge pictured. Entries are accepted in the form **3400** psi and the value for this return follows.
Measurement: **2000** psi
